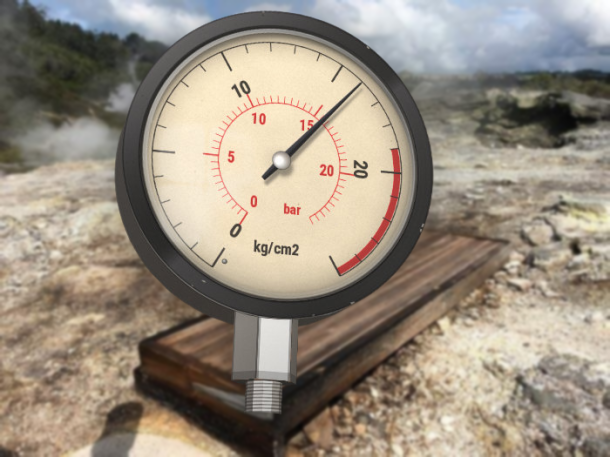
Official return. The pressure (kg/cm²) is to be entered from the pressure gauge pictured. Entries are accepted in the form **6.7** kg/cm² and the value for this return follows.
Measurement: **16** kg/cm²
